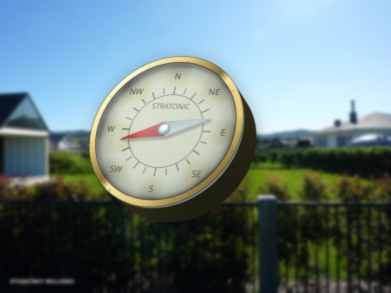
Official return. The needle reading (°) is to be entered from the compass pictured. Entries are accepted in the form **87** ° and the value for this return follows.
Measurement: **255** °
